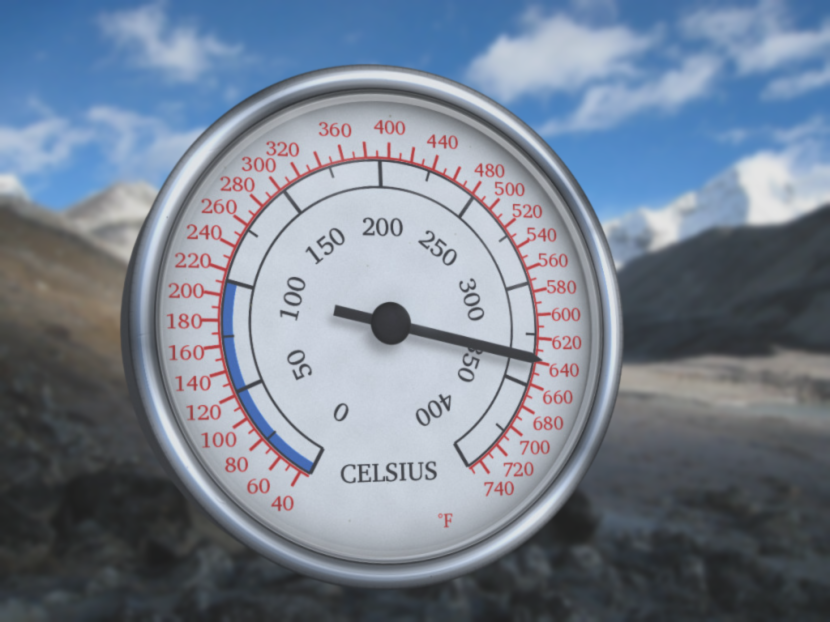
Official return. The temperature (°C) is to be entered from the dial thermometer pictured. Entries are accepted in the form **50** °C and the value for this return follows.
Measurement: **337.5** °C
